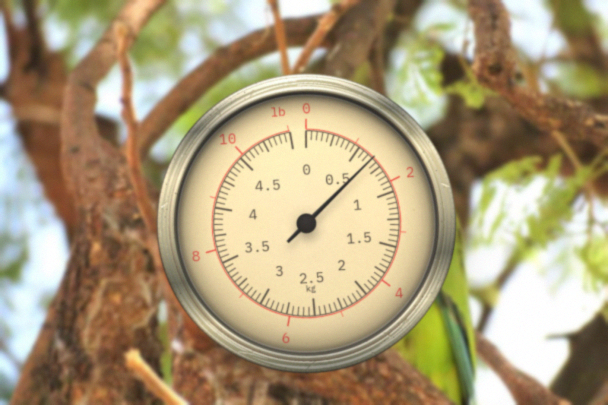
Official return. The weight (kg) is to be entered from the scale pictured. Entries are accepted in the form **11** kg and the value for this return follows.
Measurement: **0.65** kg
